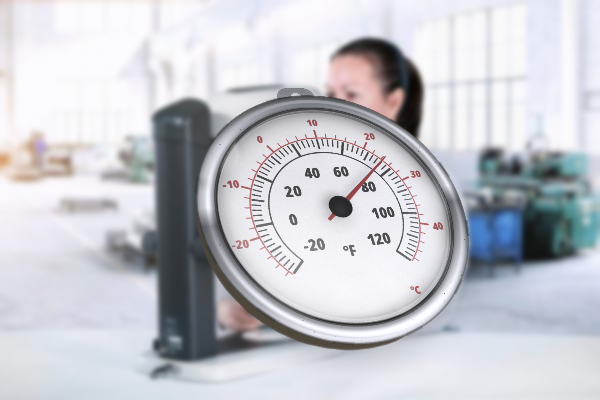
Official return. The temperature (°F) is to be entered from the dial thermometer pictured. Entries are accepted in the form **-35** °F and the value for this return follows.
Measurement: **76** °F
